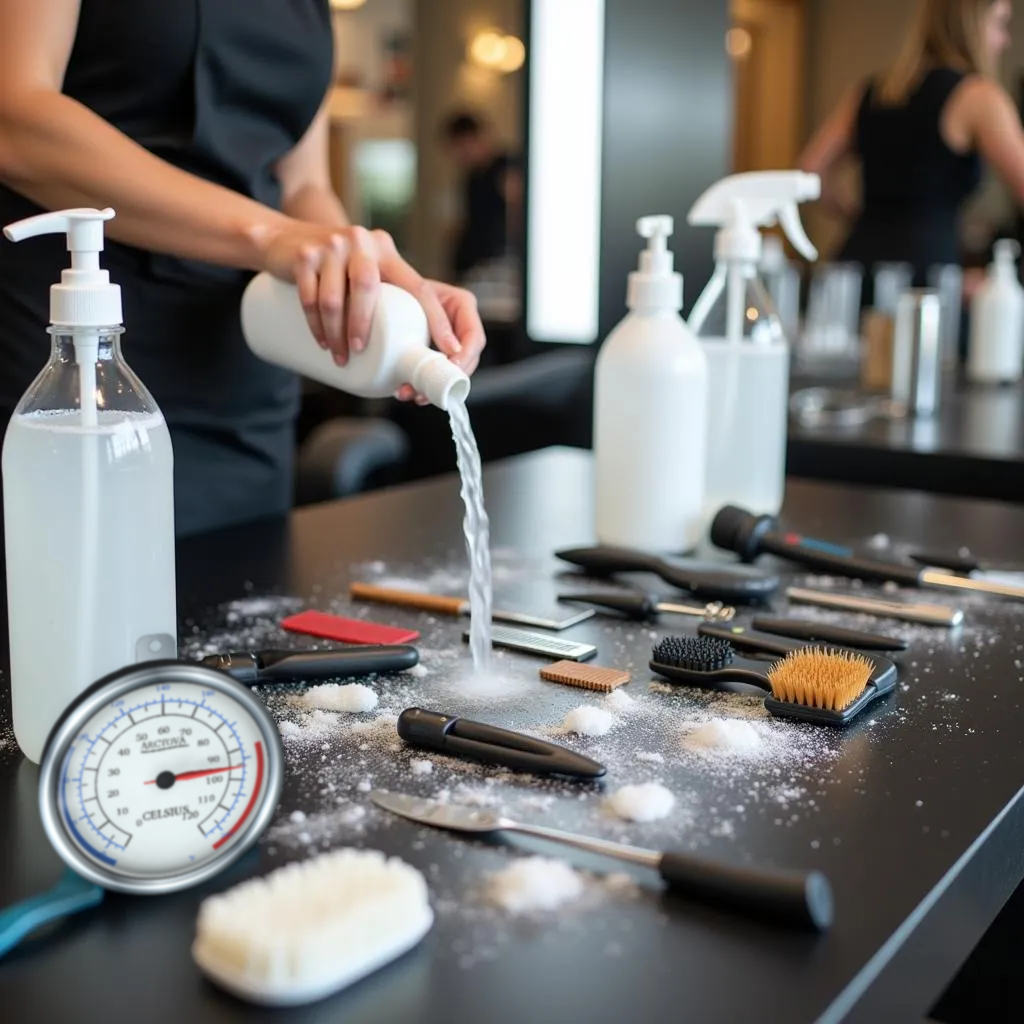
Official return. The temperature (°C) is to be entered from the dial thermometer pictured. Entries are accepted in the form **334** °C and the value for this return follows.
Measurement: **95** °C
